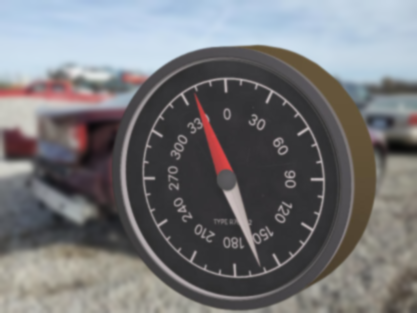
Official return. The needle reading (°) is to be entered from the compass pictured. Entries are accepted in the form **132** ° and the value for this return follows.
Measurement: **340** °
